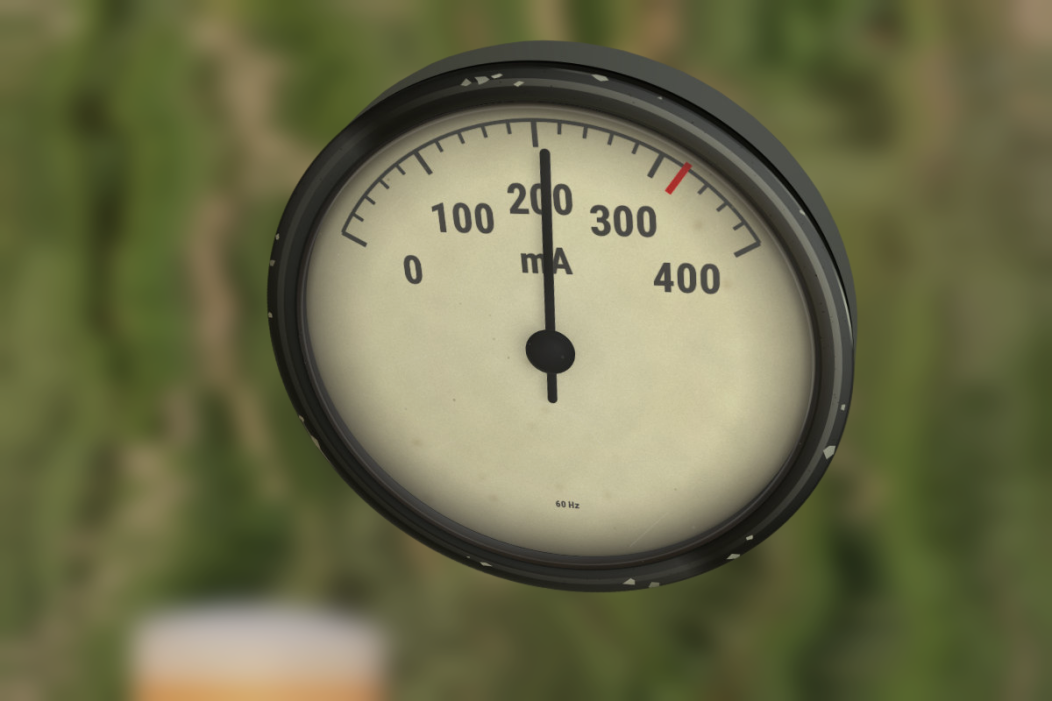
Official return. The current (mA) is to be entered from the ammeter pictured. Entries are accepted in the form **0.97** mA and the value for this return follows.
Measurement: **210** mA
